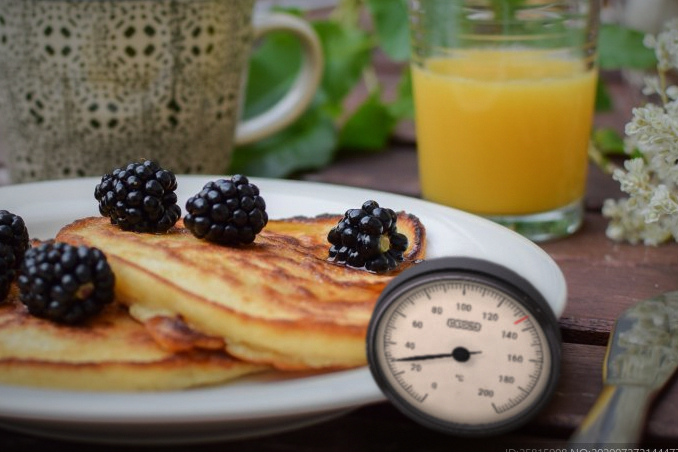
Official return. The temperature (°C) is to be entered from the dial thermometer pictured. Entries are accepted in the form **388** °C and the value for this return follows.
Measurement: **30** °C
